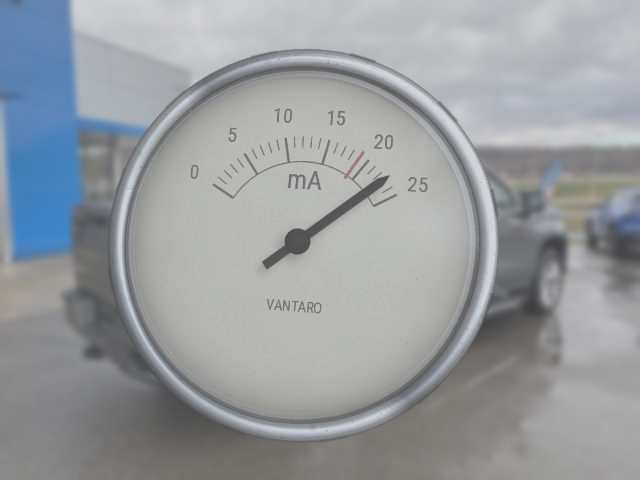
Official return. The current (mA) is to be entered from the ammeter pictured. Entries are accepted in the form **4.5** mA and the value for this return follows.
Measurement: **23** mA
